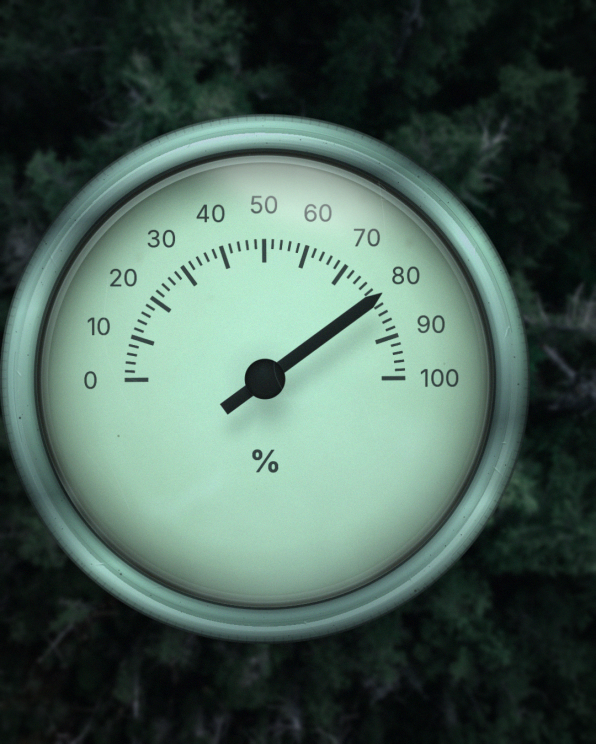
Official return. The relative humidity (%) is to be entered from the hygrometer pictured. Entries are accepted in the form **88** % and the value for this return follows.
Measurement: **80** %
